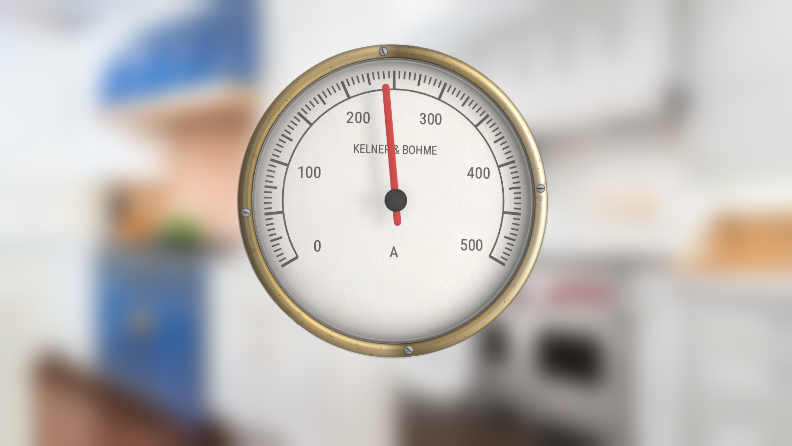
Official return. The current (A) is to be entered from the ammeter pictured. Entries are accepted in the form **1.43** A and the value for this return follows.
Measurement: **240** A
